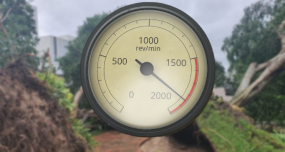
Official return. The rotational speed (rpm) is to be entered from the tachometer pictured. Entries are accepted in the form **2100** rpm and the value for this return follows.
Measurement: **1850** rpm
